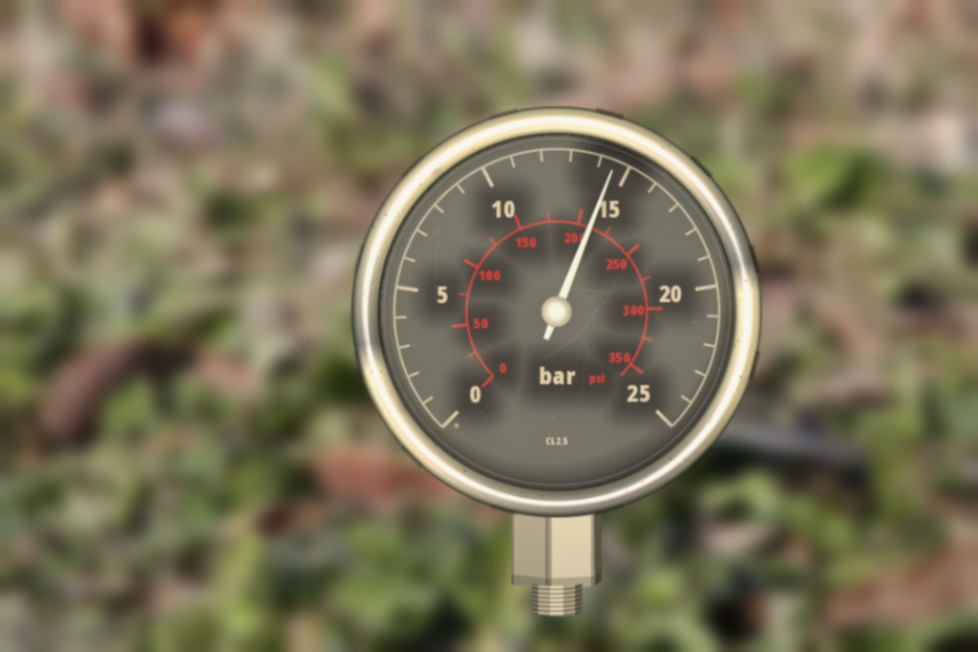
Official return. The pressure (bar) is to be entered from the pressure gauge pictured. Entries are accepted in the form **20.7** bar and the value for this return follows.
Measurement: **14.5** bar
